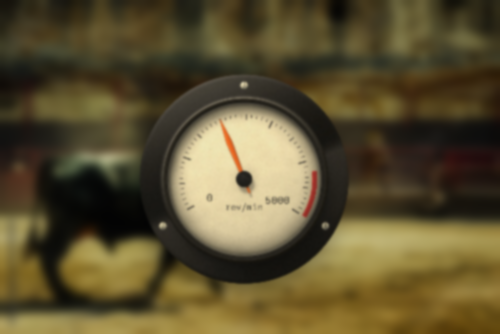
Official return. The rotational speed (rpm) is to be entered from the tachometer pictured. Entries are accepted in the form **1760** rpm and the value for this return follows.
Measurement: **2000** rpm
